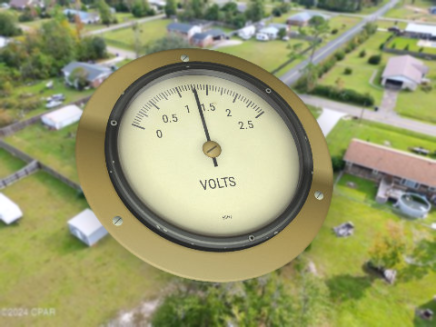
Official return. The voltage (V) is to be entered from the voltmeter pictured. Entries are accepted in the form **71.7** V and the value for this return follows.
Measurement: **1.25** V
